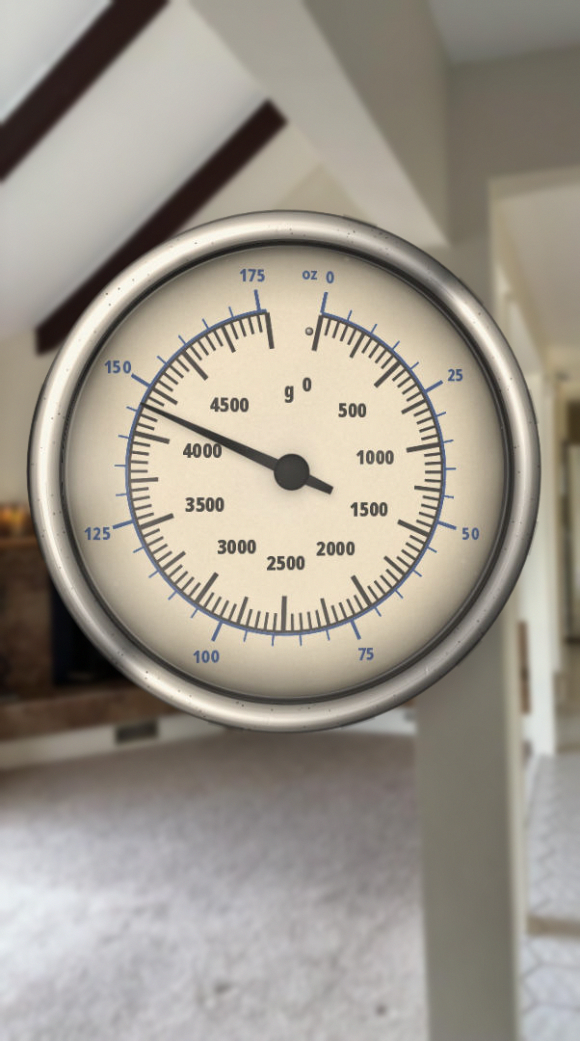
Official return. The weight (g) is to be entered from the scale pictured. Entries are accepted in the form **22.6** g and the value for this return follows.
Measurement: **4150** g
